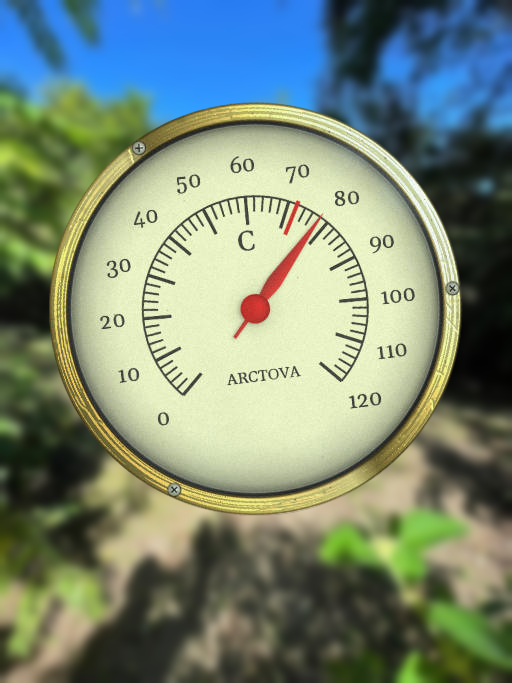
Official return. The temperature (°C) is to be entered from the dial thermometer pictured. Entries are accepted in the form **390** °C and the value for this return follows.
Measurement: **78** °C
